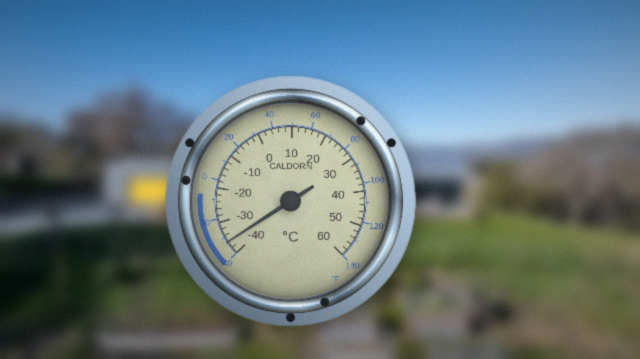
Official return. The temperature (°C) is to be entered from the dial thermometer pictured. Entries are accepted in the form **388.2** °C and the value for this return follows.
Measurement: **-36** °C
